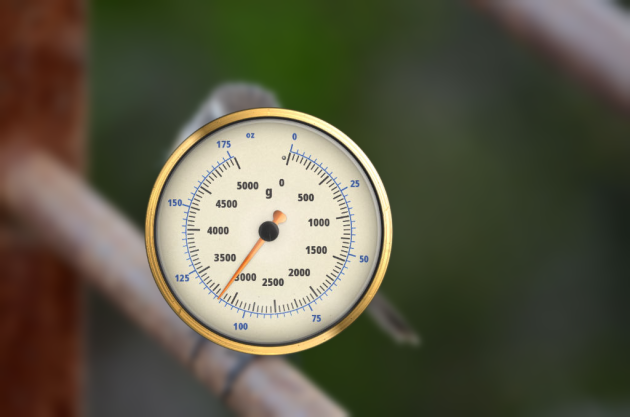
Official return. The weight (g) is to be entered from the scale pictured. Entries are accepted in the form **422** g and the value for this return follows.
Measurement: **3150** g
